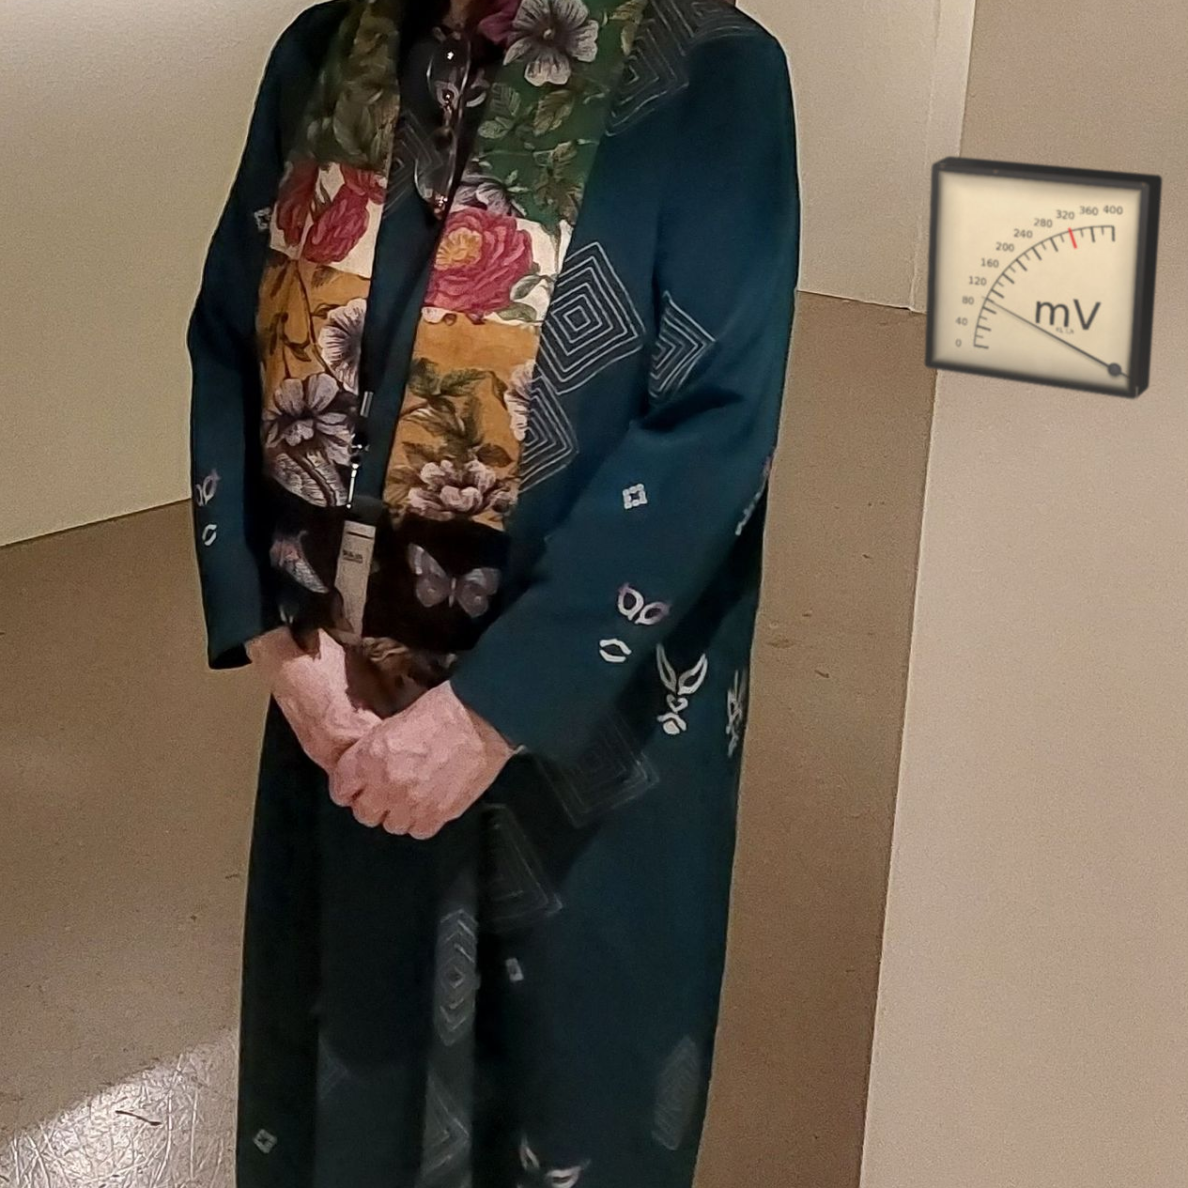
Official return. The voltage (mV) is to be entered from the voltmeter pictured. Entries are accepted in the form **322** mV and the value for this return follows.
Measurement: **100** mV
